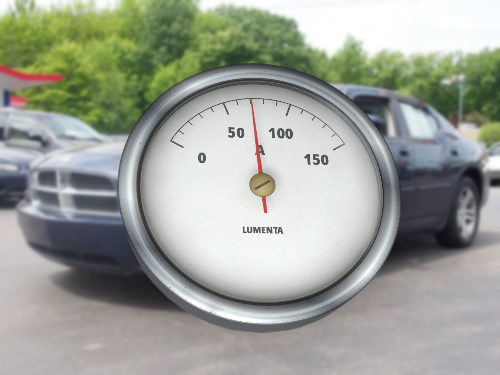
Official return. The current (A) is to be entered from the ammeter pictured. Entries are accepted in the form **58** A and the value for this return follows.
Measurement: **70** A
